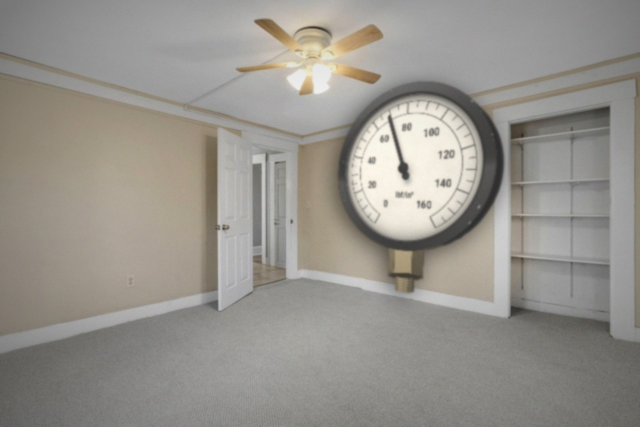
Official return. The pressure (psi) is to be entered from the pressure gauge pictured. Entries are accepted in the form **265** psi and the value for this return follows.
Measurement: **70** psi
